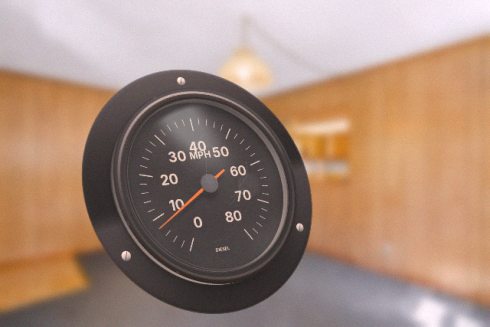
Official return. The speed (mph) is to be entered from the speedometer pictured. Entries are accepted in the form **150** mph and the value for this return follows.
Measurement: **8** mph
